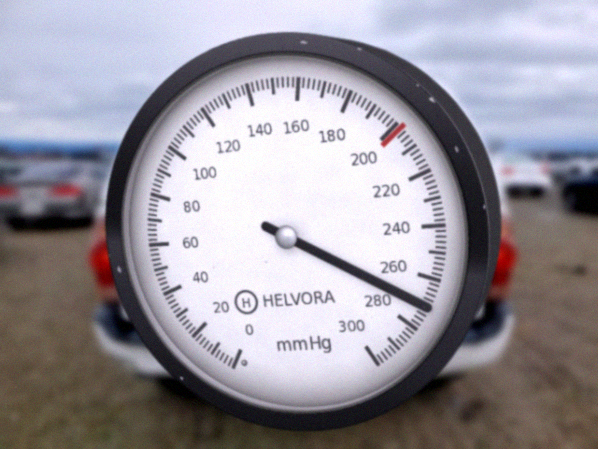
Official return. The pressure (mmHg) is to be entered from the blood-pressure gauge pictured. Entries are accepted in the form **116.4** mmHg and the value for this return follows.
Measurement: **270** mmHg
